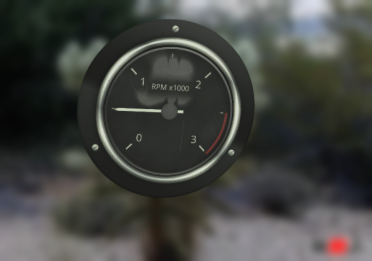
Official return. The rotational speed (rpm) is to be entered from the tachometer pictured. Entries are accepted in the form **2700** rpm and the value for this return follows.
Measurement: **500** rpm
